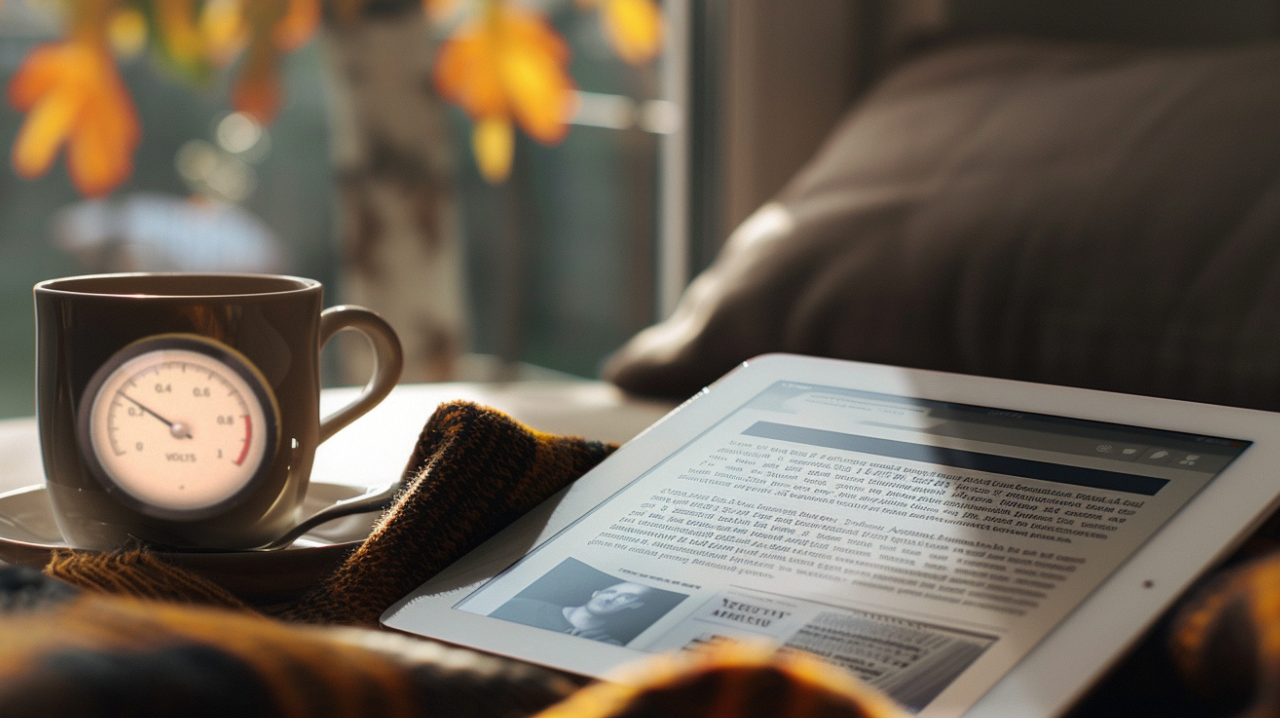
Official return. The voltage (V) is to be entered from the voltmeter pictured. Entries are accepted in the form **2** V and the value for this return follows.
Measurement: **0.25** V
